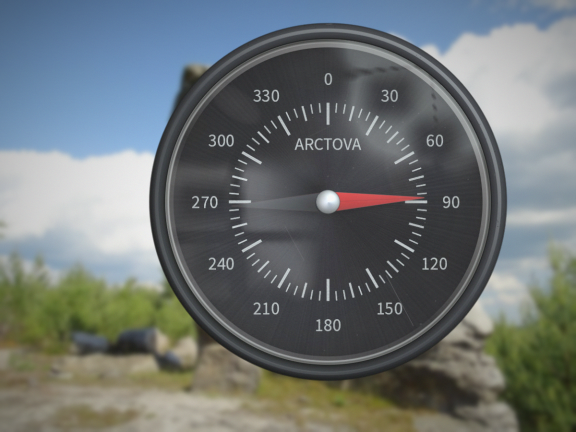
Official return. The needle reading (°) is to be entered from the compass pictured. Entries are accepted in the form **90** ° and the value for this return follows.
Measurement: **87.5** °
